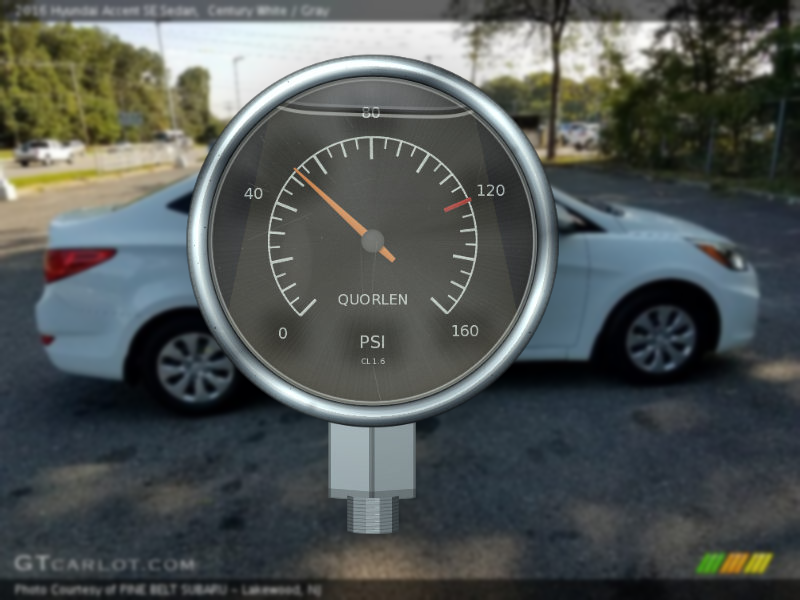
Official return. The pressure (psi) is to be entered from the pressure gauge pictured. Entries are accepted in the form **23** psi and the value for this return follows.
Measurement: **52.5** psi
